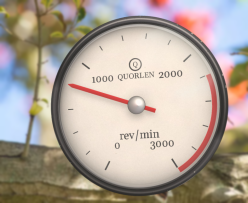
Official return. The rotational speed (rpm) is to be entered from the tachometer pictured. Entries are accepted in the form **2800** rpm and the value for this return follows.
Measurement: **800** rpm
